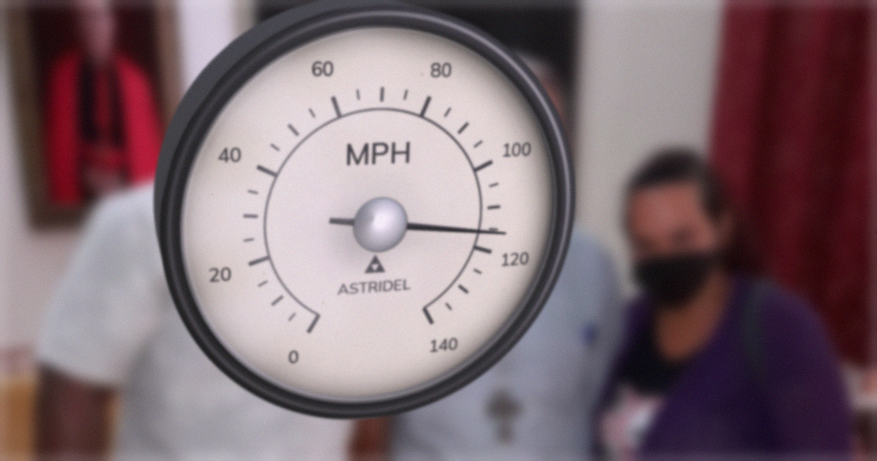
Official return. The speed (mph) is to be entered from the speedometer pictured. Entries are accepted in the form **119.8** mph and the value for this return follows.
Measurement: **115** mph
